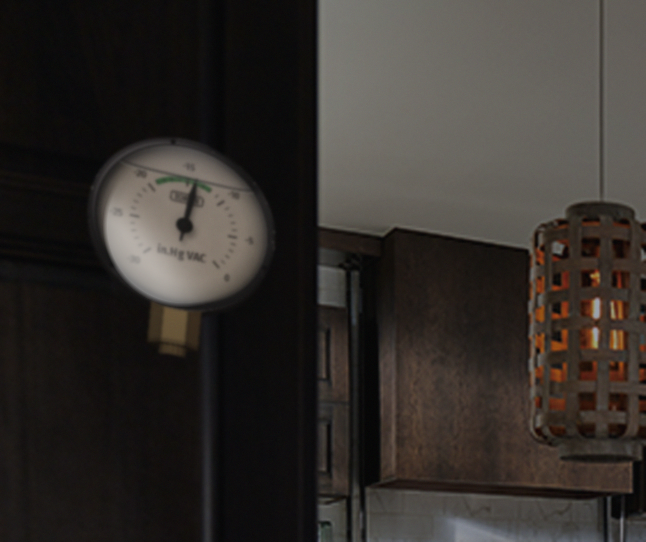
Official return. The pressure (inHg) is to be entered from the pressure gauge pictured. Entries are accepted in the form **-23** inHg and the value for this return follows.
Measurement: **-14** inHg
